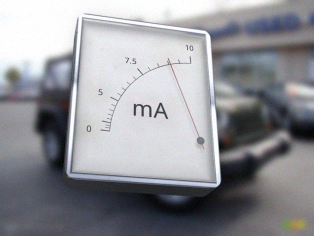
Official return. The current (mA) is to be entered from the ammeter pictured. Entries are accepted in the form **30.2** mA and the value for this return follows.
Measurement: **9** mA
